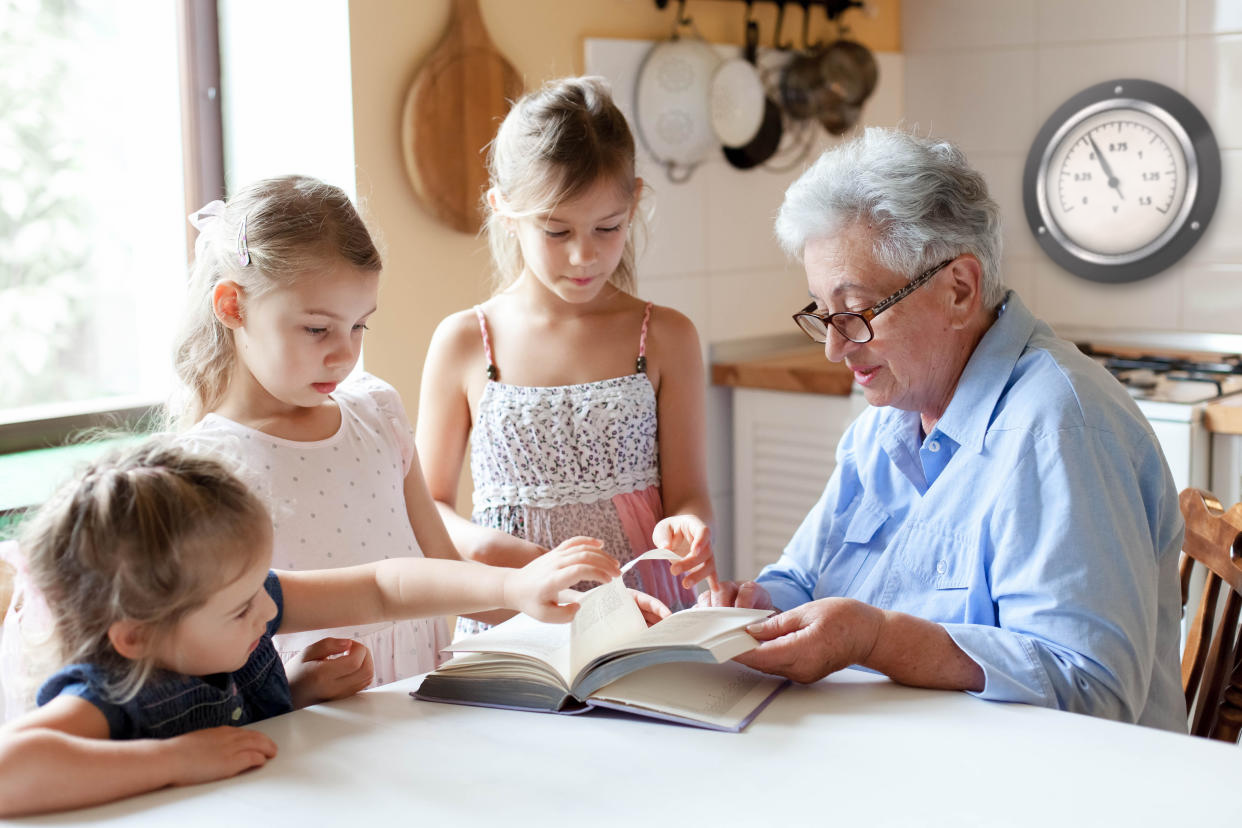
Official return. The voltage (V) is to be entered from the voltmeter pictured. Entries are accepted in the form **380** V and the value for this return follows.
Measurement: **0.55** V
